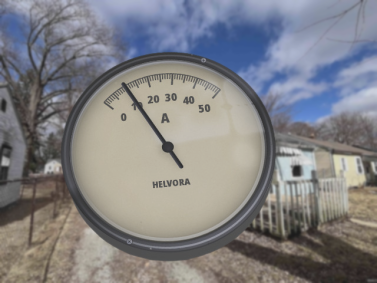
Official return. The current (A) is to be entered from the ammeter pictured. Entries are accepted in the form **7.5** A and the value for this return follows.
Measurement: **10** A
